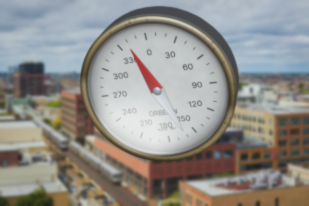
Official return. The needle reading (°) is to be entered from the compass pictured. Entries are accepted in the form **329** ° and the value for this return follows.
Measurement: **340** °
